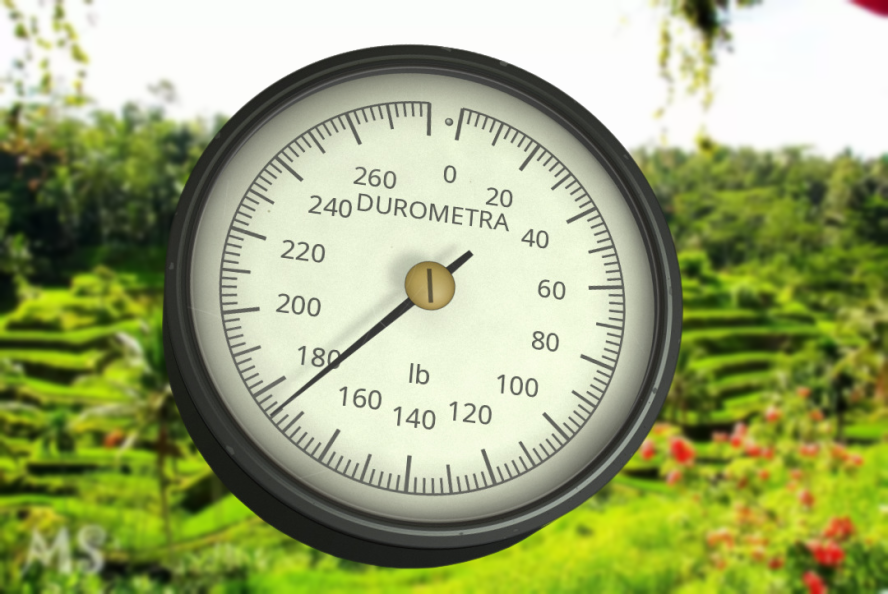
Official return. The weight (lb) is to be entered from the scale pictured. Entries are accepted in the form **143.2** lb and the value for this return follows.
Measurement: **174** lb
